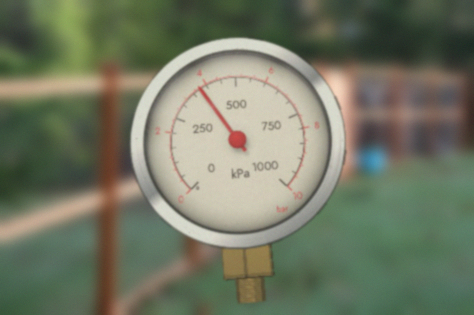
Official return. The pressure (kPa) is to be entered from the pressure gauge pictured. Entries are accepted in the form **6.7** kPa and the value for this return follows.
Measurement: **375** kPa
